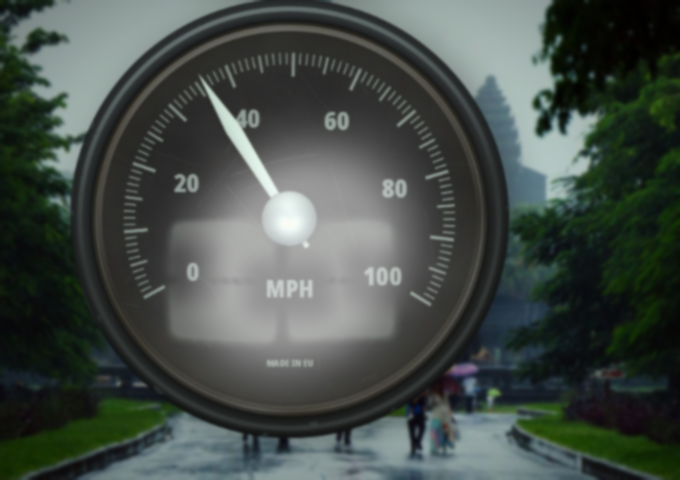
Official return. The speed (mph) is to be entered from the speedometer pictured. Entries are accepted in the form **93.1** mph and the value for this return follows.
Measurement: **36** mph
